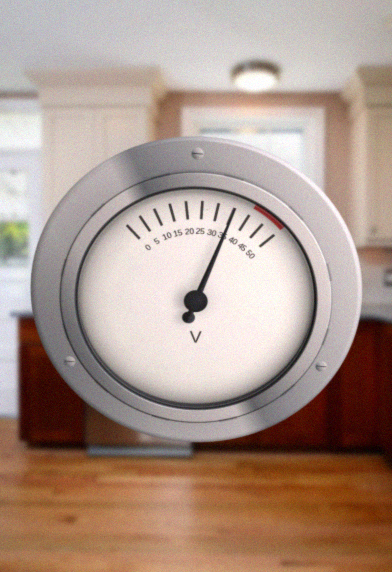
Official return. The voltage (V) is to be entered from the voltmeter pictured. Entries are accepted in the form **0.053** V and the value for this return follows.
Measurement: **35** V
